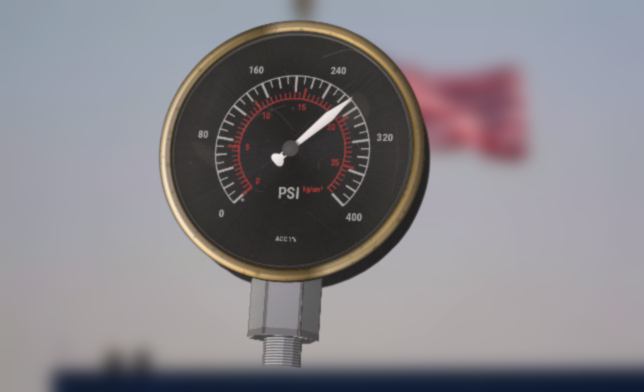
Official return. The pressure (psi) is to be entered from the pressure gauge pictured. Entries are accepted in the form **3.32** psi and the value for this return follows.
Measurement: **270** psi
